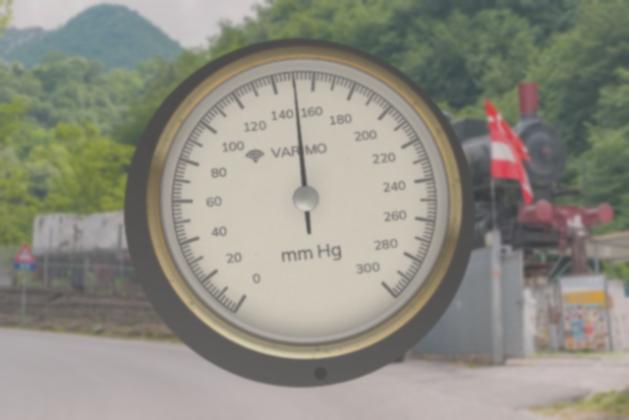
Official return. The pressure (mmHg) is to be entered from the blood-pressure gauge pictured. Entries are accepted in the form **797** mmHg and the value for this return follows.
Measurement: **150** mmHg
